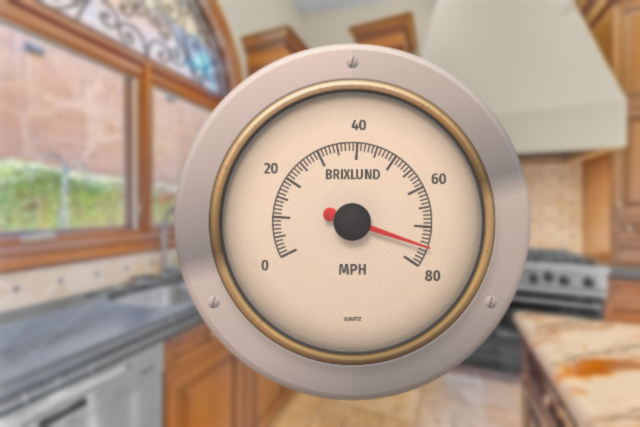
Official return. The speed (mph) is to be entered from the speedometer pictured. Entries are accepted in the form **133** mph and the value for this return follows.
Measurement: **75** mph
